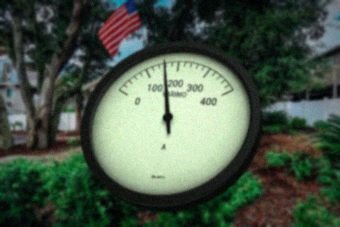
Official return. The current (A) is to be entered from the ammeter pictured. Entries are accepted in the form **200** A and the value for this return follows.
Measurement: **160** A
